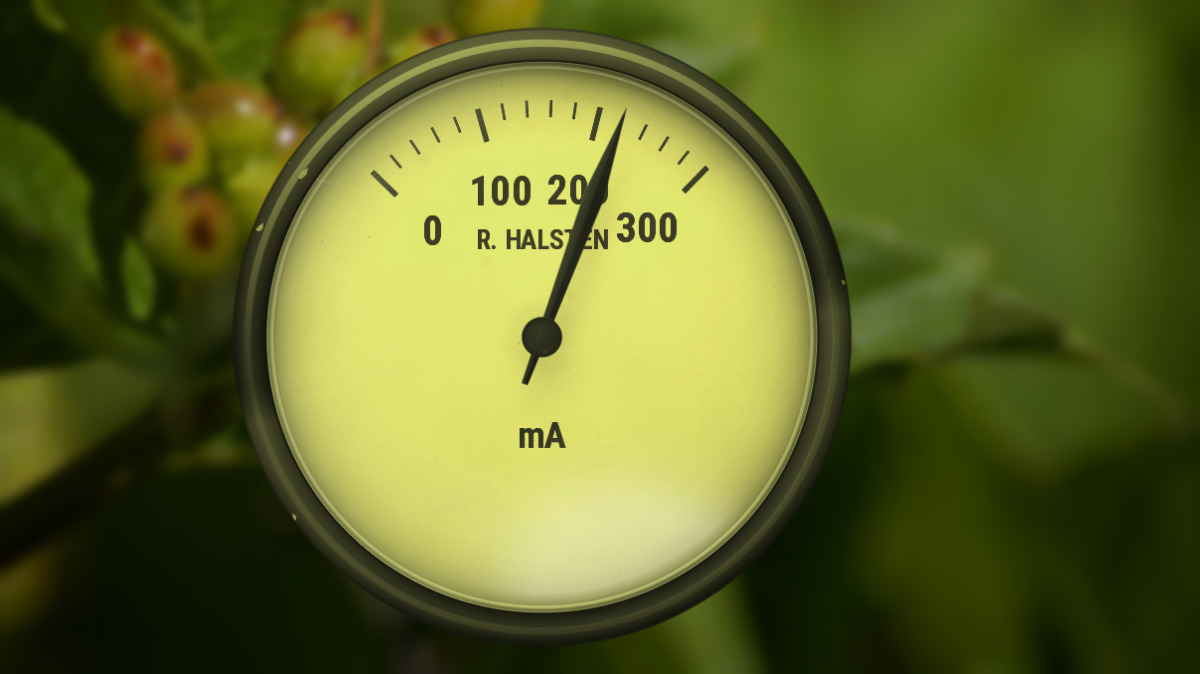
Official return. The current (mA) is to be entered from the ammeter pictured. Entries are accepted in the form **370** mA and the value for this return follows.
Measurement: **220** mA
